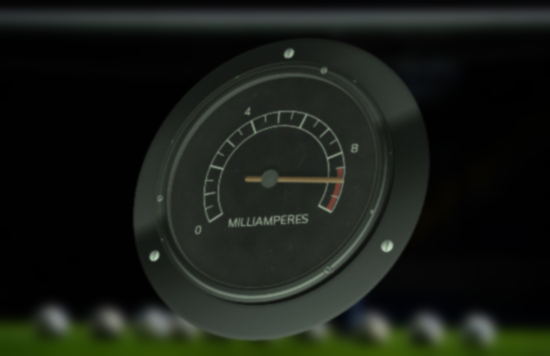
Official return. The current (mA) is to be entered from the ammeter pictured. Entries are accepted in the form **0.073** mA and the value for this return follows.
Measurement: **9** mA
